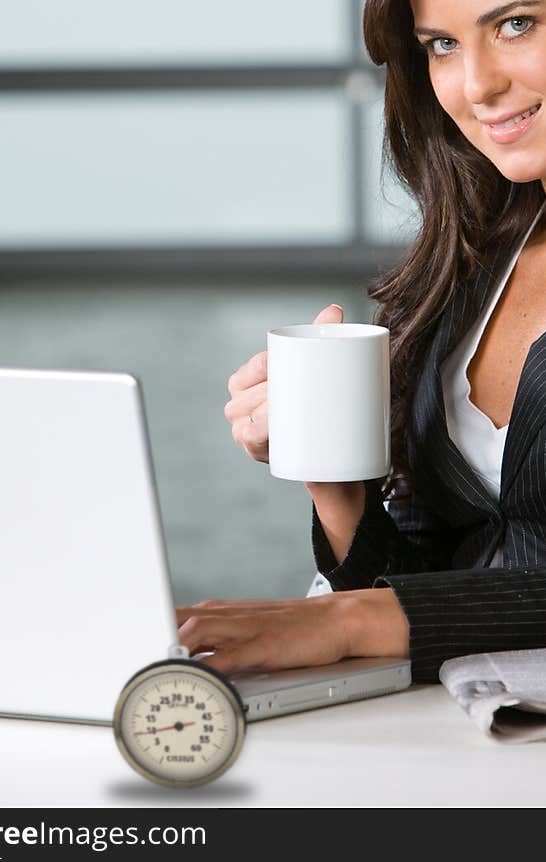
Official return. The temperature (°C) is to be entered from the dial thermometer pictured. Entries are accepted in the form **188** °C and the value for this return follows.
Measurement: **10** °C
